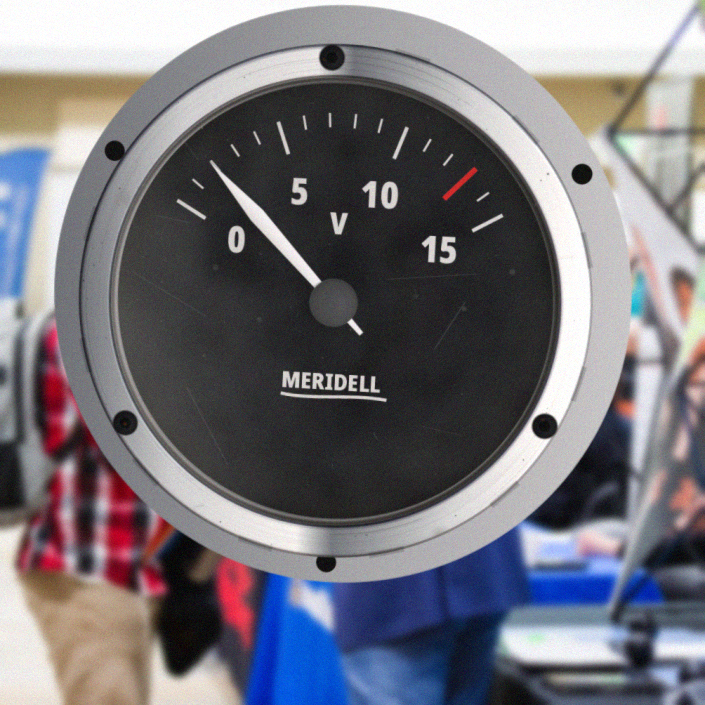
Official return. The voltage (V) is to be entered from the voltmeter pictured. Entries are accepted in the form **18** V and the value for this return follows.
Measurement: **2** V
